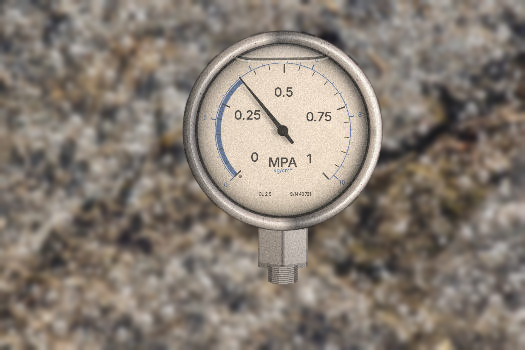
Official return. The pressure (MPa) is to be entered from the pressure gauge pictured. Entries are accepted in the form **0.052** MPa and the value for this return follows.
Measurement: **0.35** MPa
